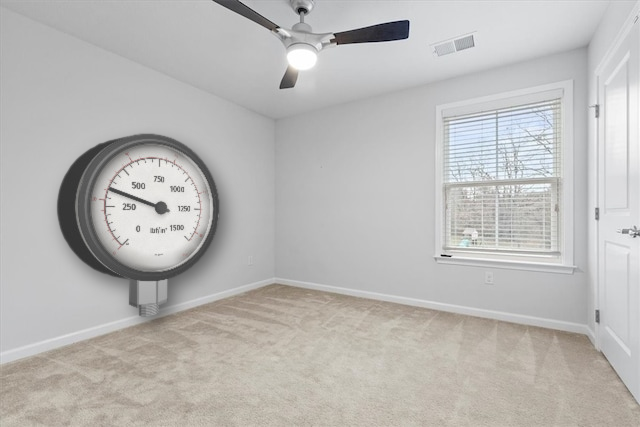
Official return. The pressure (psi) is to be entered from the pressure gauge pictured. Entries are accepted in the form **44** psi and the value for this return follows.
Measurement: **350** psi
